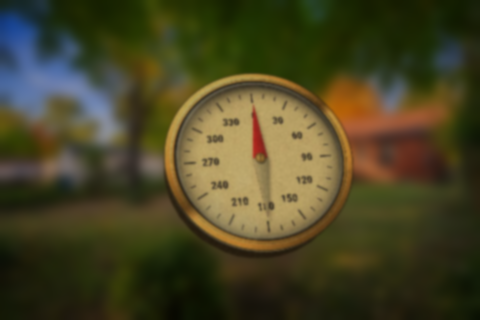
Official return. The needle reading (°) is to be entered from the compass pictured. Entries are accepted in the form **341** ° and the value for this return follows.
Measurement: **0** °
